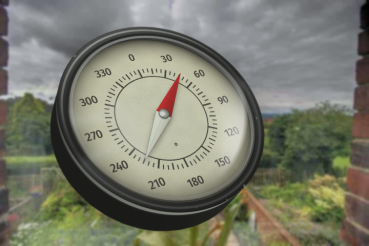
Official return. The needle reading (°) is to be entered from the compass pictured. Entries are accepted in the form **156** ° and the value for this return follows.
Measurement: **45** °
